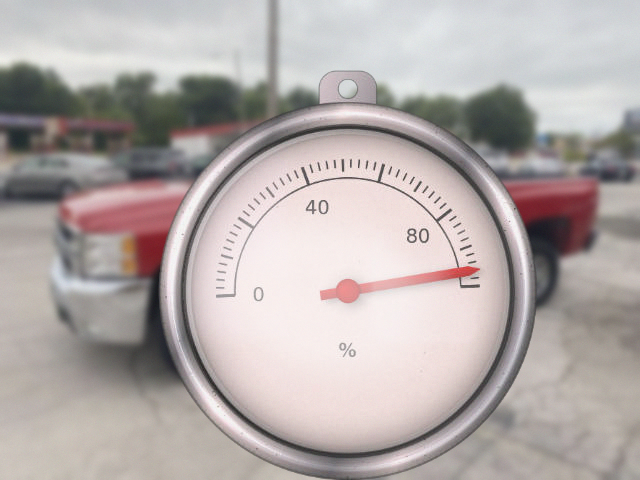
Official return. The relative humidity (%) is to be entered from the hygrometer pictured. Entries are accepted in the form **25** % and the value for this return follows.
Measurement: **96** %
